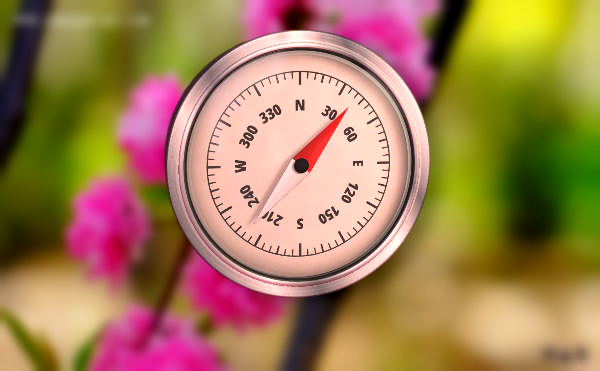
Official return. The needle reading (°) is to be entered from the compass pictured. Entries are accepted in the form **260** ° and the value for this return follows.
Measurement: **40** °
